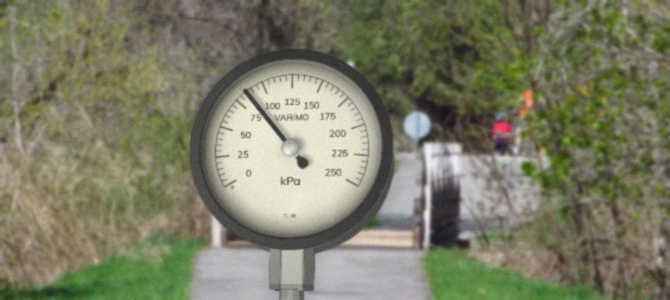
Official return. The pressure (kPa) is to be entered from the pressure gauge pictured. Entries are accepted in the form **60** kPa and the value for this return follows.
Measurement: **85** kPa
